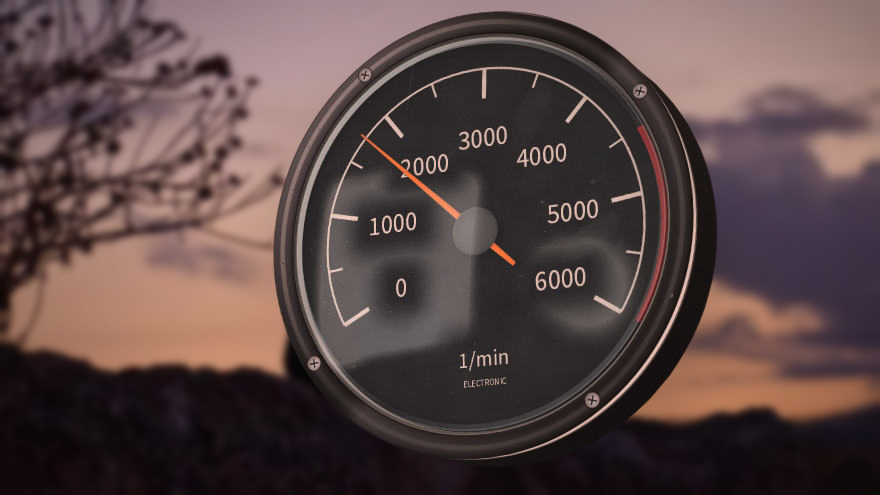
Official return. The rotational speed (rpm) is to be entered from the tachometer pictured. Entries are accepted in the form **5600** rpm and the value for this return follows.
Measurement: **1750** rpm
